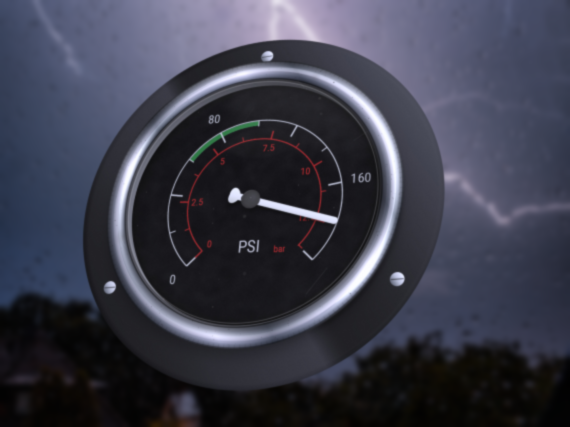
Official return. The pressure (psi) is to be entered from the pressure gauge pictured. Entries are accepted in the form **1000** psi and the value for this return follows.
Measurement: **180** psi
